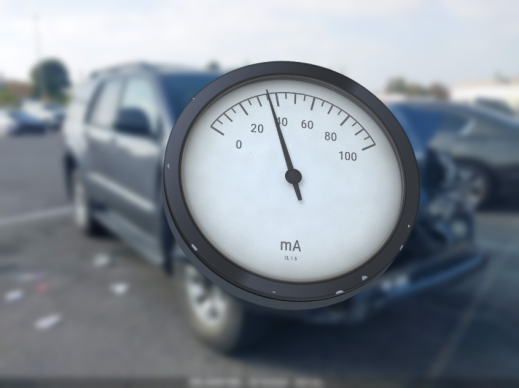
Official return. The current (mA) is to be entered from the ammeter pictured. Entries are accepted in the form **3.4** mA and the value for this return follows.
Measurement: **35** mA
